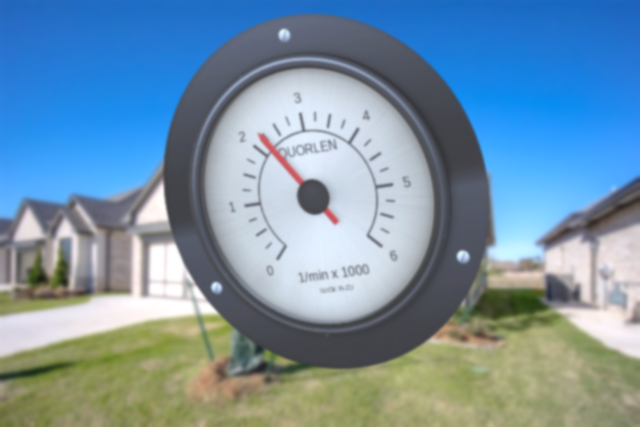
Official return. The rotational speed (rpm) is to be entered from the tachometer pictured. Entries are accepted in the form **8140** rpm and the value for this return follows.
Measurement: **2250** rpm
